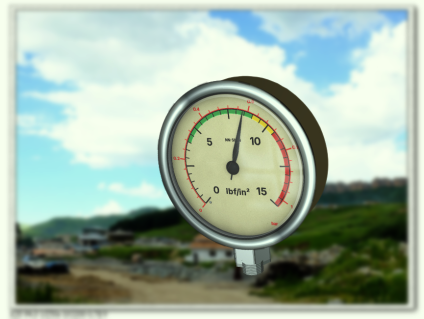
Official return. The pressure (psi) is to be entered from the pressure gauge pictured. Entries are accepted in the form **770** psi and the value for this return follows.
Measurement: **8.5** psi
